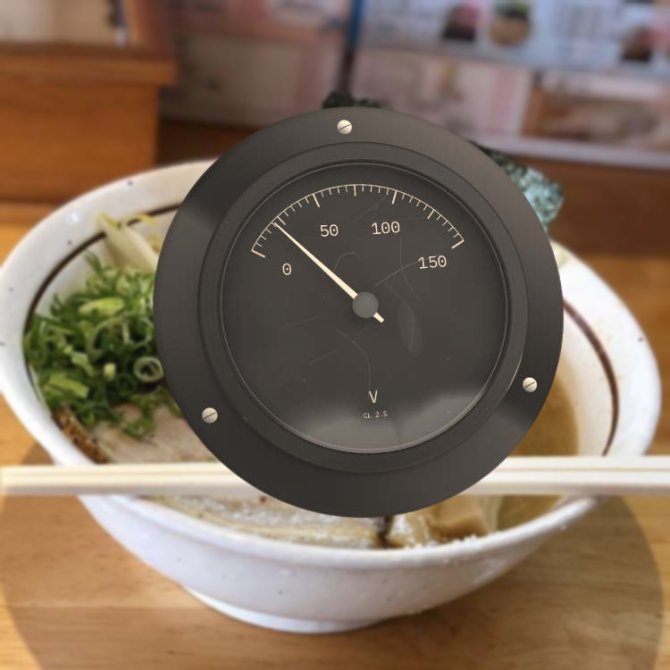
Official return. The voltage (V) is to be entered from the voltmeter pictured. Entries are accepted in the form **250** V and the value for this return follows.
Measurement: **20** V
